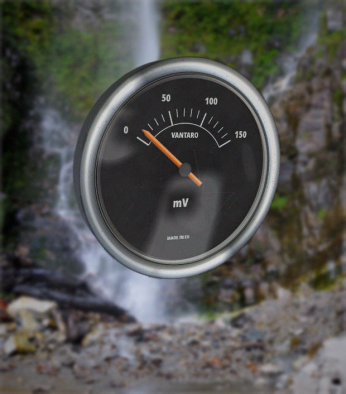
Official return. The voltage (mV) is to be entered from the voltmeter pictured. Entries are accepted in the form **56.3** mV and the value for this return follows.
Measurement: **10** mV
